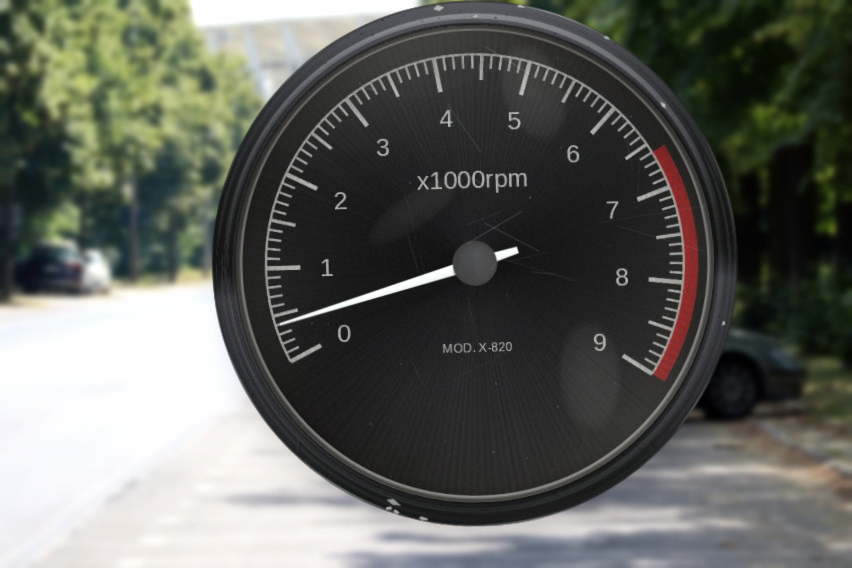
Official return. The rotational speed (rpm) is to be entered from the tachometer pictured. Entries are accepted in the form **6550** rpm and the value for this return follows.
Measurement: **400** rpm
